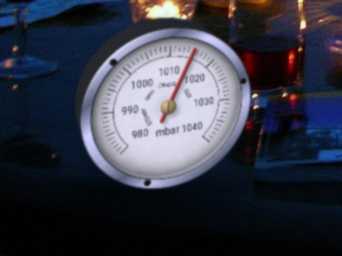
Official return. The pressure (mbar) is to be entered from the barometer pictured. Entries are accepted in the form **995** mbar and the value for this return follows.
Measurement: **1015** mbar
